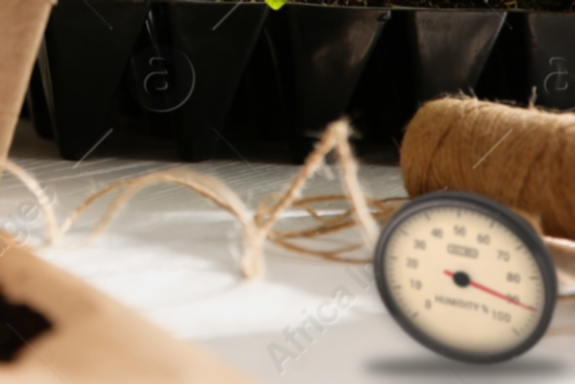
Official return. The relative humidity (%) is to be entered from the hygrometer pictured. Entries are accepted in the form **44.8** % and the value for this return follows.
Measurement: **90** %
